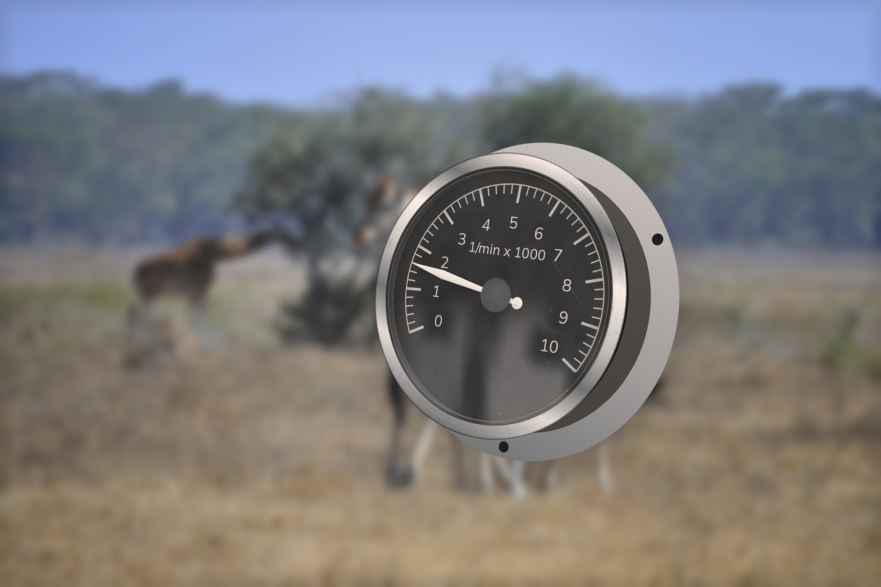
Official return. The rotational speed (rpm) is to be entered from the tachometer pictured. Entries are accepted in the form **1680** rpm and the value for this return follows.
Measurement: **1600** rpm
